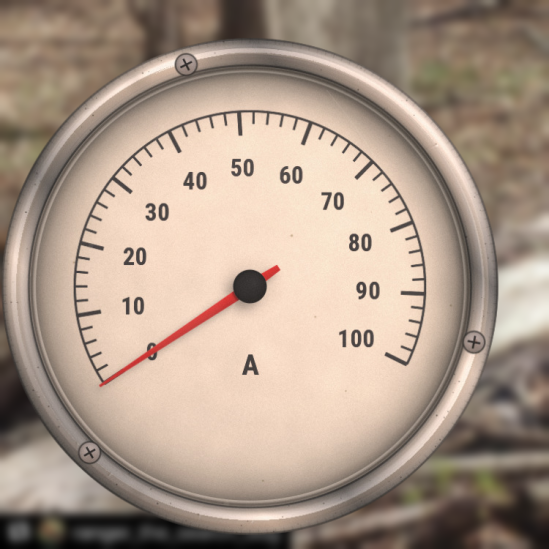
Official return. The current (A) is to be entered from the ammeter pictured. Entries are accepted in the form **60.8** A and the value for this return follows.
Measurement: **0** A
